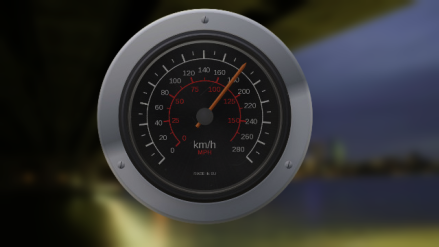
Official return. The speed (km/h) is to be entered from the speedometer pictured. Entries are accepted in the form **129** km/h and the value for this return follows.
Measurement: **180** km/h
